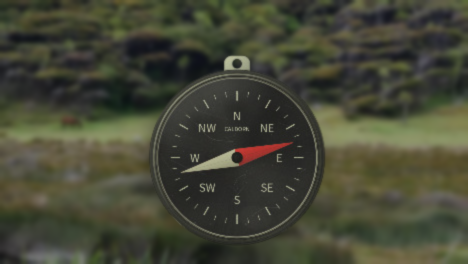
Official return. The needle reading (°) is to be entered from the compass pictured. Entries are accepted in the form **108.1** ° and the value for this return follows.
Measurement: **75** °
